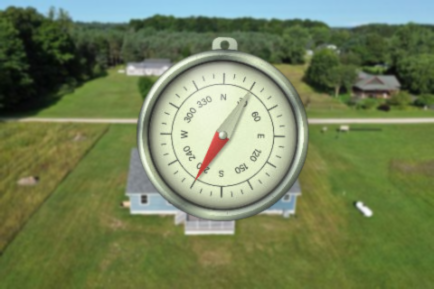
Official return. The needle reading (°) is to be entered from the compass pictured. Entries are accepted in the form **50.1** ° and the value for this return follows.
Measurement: **210** °
